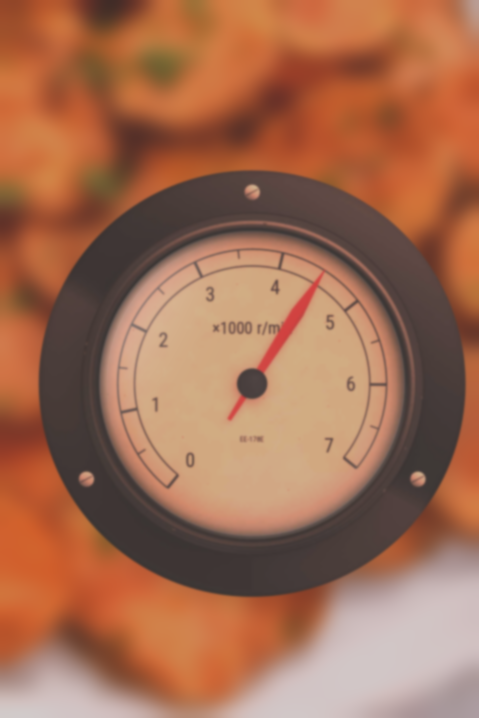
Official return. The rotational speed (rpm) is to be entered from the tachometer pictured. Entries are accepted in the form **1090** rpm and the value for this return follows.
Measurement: **4500** rpm
